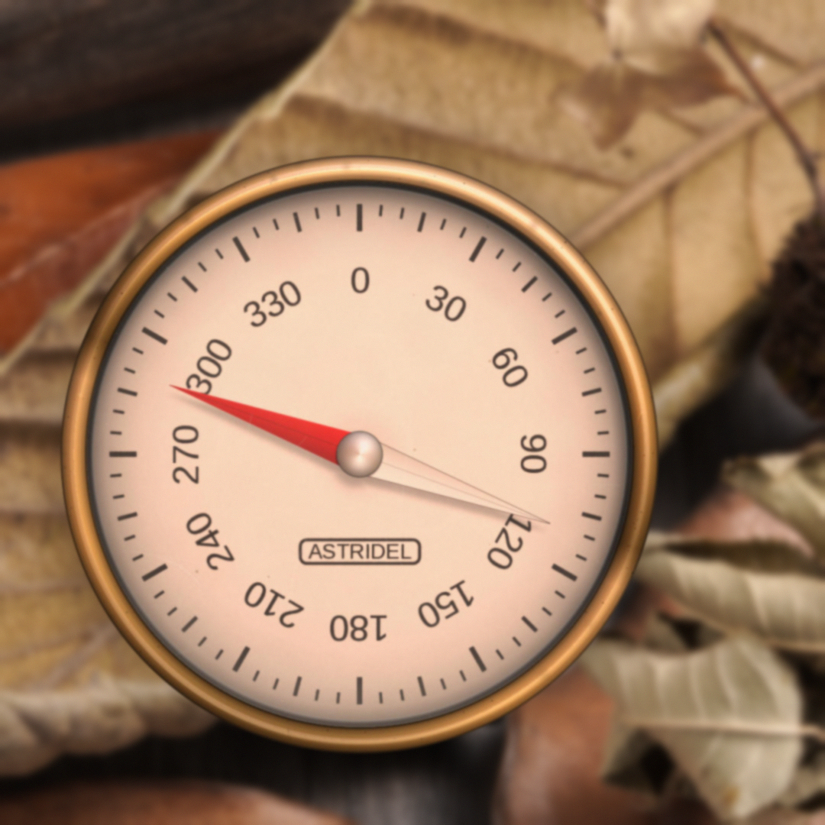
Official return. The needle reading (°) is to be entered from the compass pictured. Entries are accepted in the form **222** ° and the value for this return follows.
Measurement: **290** °
